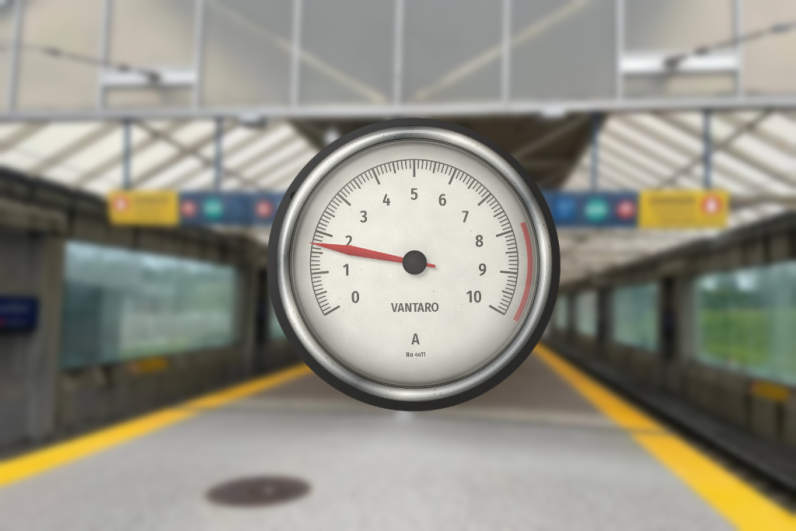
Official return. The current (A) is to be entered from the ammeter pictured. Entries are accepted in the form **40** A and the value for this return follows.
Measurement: **1.7** A
